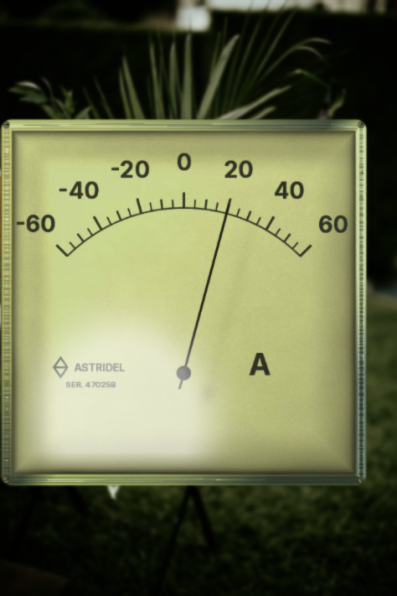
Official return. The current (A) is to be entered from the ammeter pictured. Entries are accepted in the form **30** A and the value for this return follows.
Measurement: **20** A
